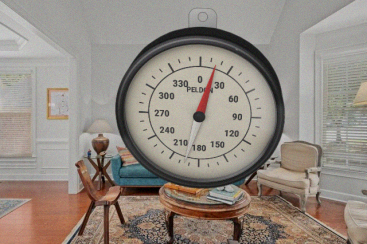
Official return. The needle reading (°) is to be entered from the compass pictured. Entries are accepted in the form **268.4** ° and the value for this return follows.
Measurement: **15** °
